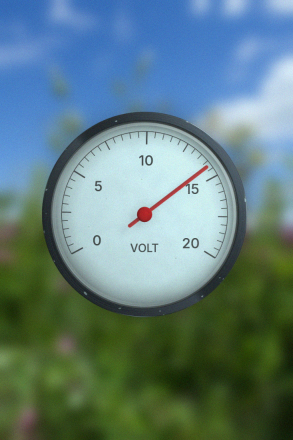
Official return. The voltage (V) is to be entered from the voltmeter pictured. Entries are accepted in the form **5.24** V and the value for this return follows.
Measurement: **14.25** V
